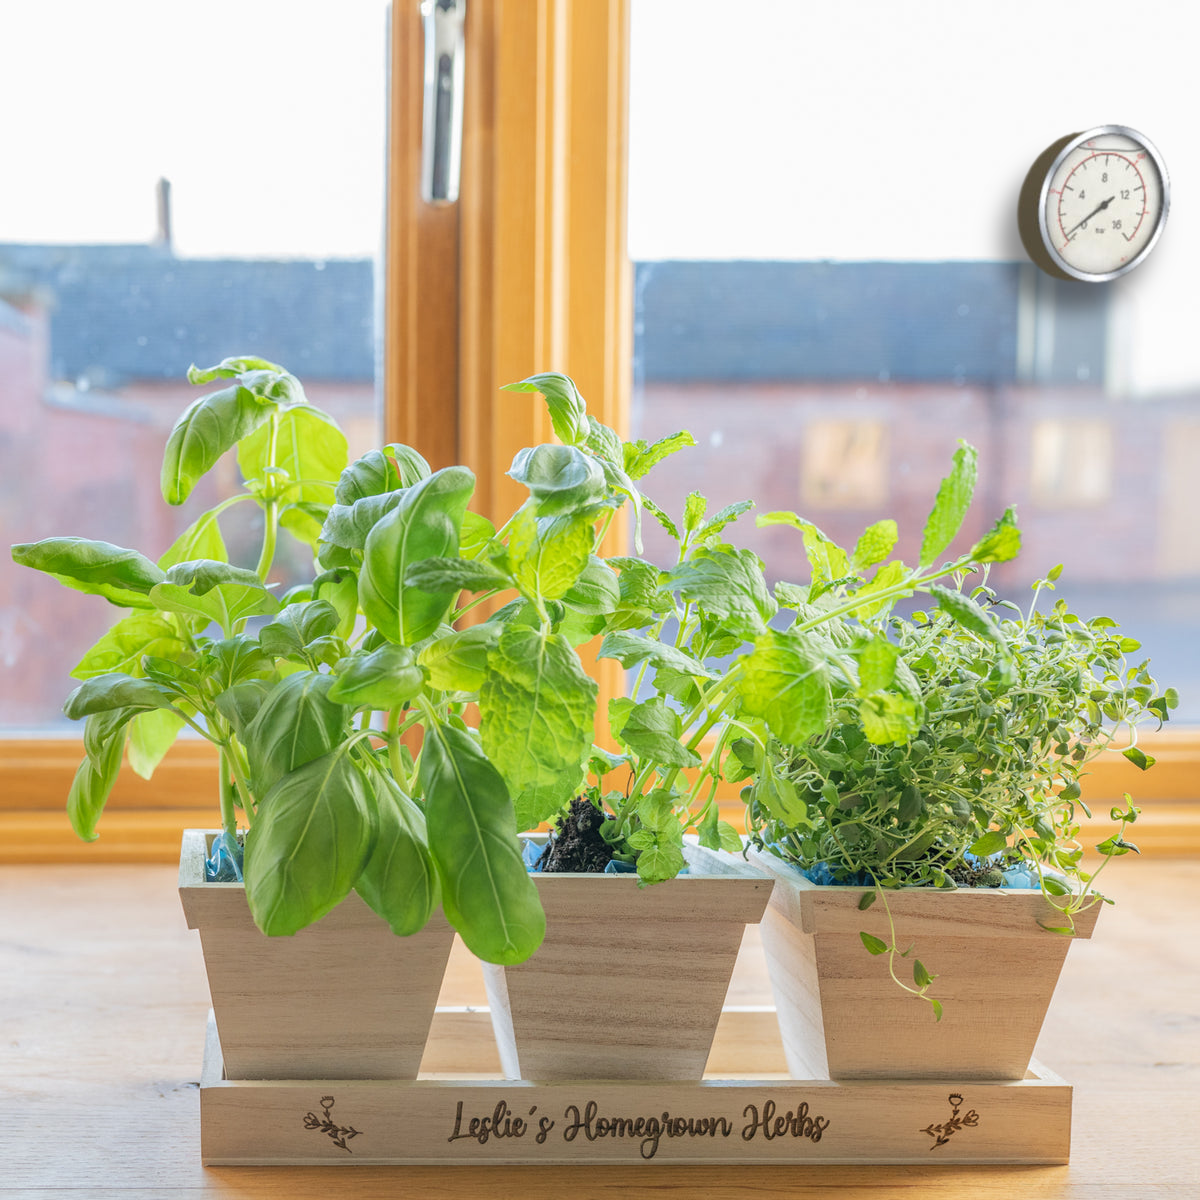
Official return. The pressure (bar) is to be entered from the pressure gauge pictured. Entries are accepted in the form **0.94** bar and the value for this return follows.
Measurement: **0.5** bar
